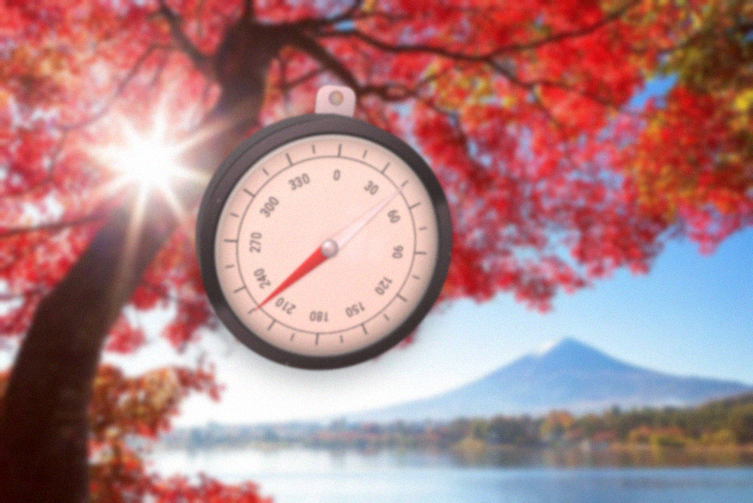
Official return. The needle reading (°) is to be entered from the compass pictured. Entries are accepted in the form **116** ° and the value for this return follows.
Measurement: **225** °
